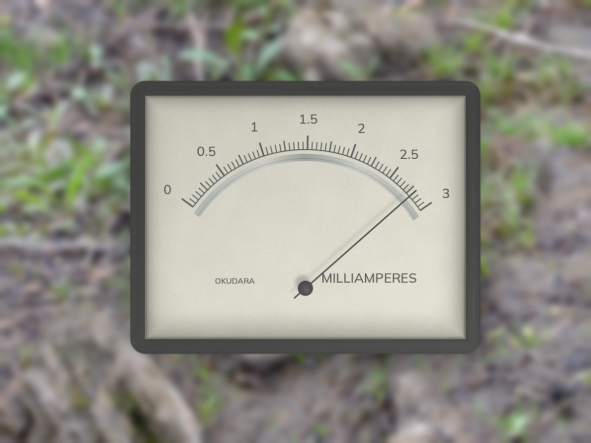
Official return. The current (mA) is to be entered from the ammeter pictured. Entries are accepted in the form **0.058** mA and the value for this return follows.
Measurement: **2.8** mA
